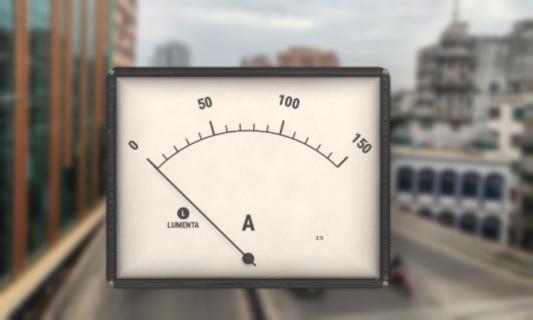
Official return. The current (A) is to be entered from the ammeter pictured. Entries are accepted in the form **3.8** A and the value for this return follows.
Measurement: **0** A
